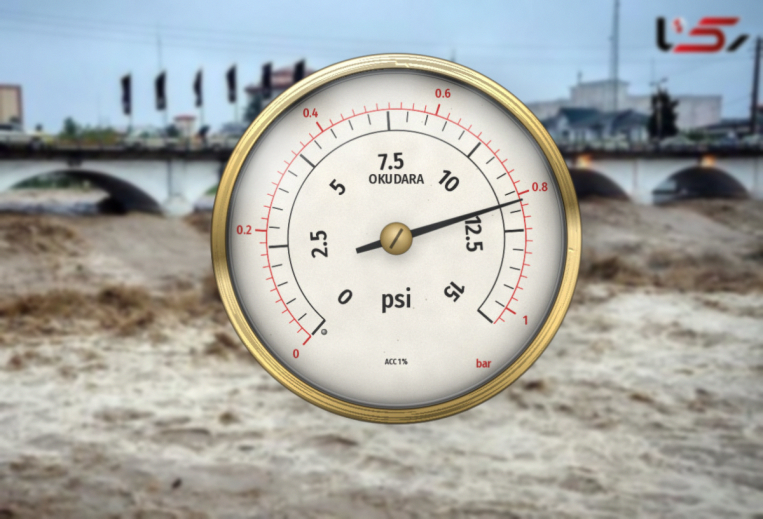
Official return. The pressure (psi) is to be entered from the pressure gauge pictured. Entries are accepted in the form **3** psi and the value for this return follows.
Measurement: **11.75** psi
